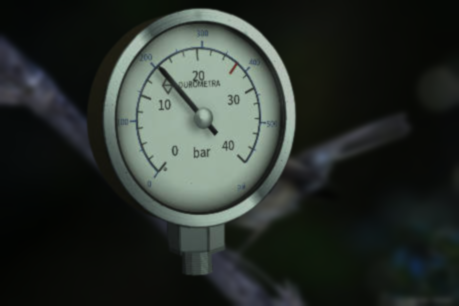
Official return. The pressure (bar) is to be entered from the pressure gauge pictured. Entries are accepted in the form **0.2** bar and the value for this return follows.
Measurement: **14** bar
